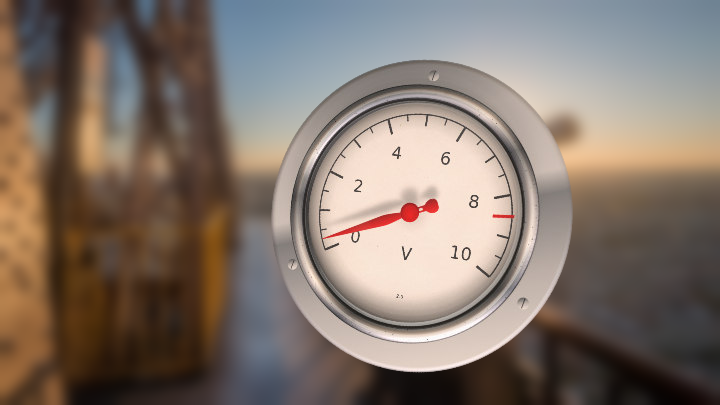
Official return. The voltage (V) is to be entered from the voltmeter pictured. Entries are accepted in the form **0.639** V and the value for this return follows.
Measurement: **0.25** V
